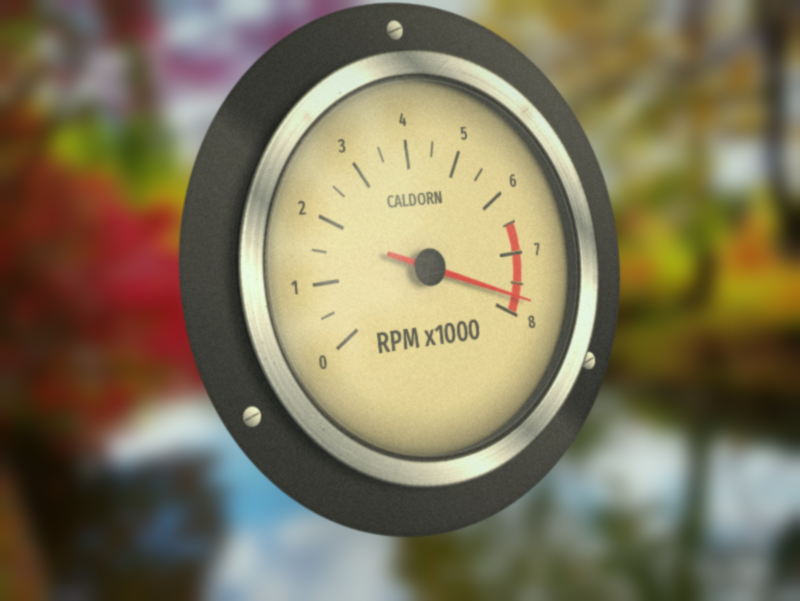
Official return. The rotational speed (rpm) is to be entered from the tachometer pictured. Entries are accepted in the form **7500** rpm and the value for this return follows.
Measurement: **7750** rpm
